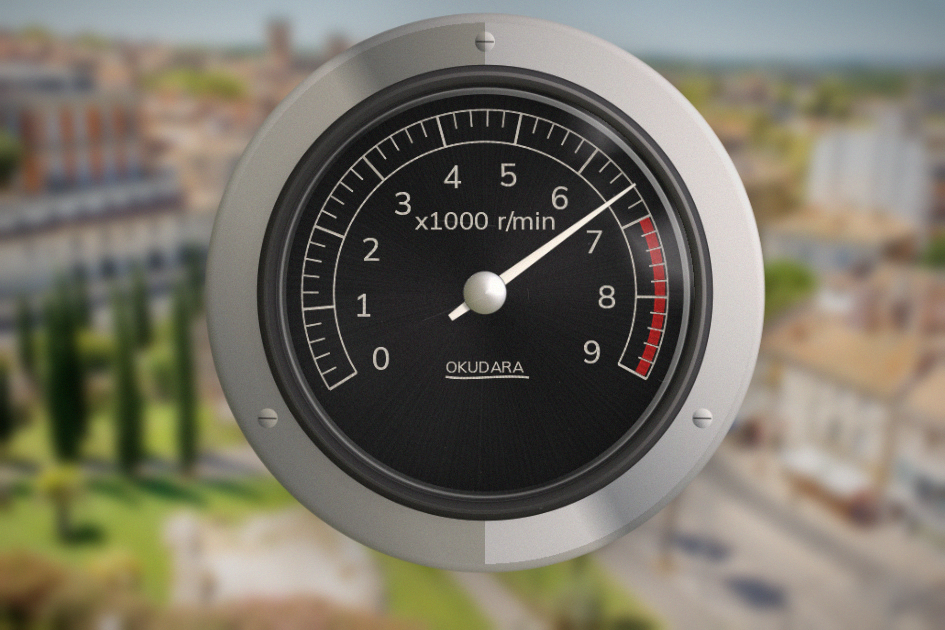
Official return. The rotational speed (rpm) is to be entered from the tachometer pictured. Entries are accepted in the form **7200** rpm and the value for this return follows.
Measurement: **6600** rpm
